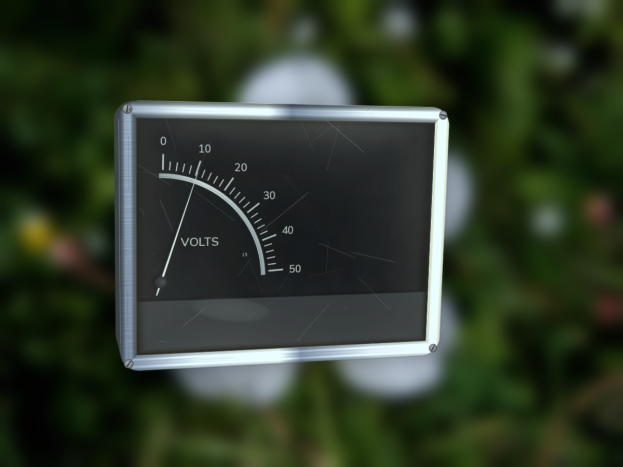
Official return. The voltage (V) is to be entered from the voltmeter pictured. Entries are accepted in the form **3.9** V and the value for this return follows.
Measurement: **10** V
